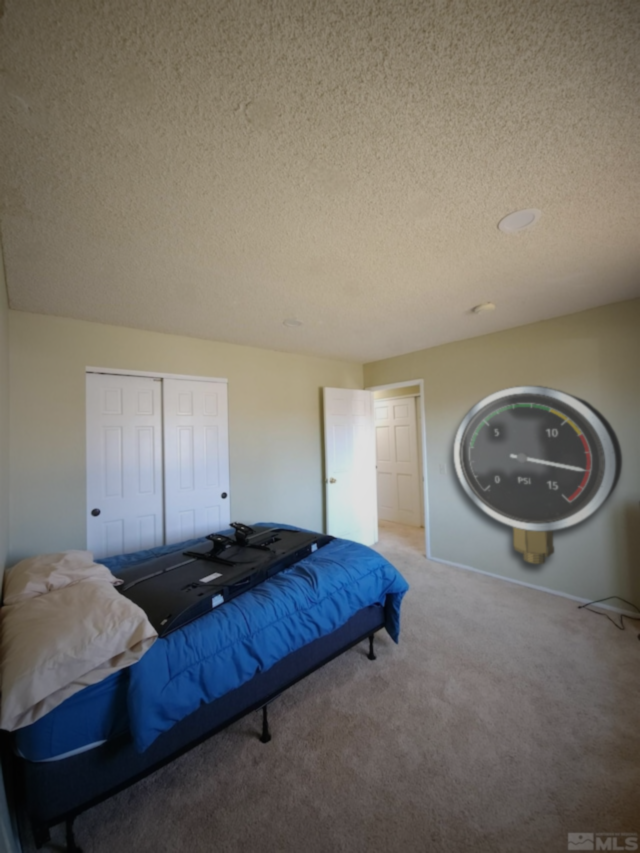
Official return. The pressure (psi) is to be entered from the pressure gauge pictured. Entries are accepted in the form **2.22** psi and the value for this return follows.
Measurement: **13** psi
